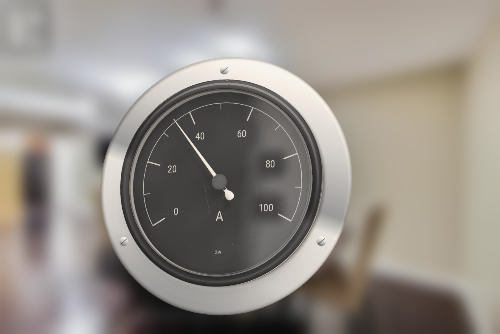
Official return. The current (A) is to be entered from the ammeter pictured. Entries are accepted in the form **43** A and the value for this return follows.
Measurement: **35** A
